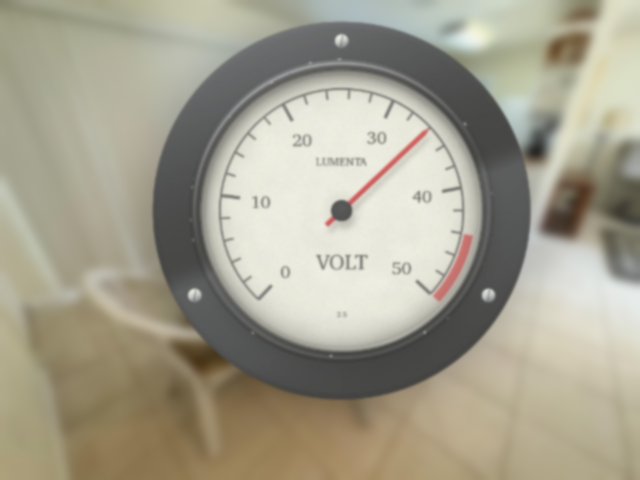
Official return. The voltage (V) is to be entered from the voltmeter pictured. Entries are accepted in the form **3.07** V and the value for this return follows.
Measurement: **34** V
